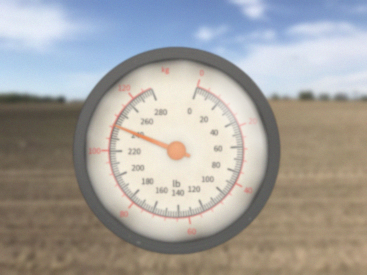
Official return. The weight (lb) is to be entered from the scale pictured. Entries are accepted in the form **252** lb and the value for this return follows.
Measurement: **240** lb
